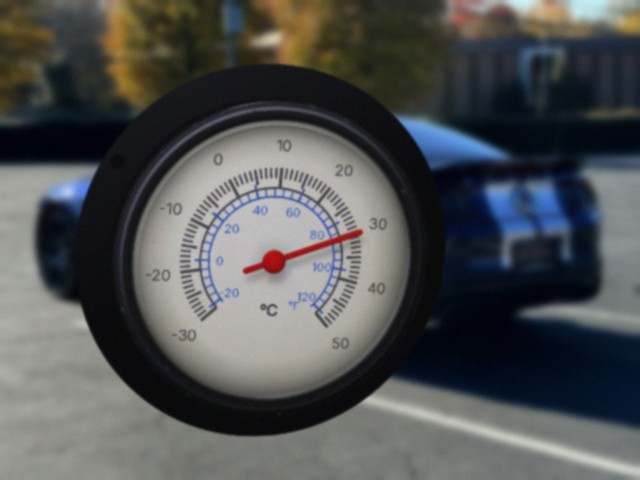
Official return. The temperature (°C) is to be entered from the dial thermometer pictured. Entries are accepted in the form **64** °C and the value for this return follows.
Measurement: **30** °C
